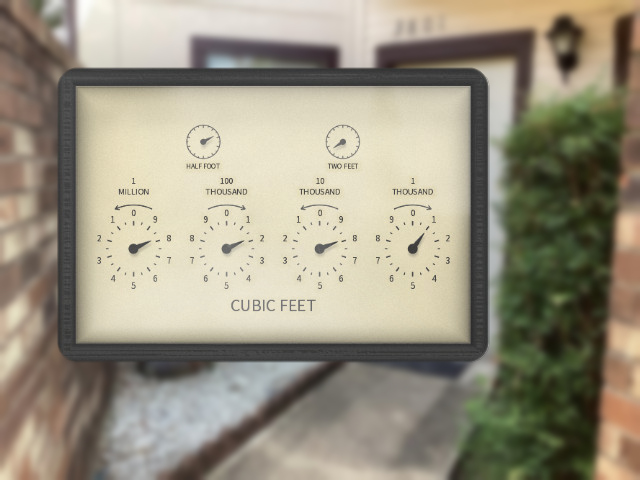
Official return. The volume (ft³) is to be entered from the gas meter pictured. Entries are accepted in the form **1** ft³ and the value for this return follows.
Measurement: **818100** ft³
